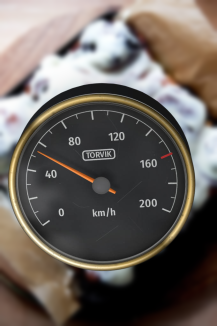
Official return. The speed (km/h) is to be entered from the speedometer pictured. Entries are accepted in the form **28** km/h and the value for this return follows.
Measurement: **55** km/h
